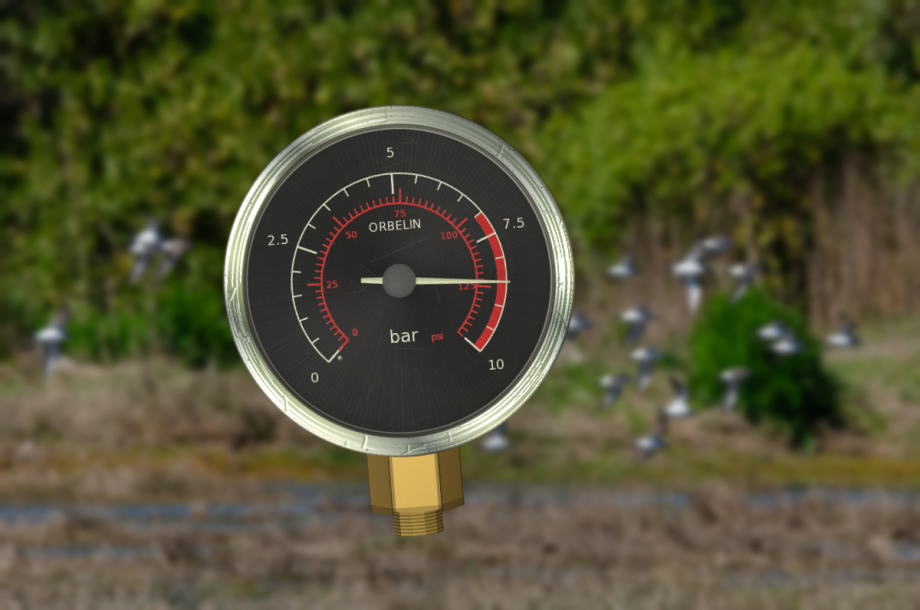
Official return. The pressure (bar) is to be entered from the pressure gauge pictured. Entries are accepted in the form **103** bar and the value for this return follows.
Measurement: **8.5** bar
